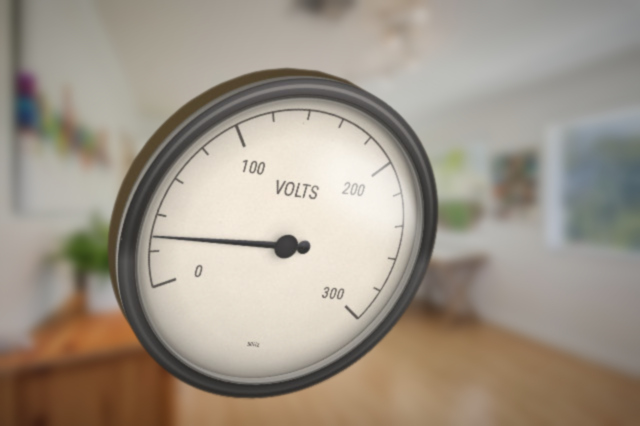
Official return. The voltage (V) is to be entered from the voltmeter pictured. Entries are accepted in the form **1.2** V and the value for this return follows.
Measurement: **30** V
